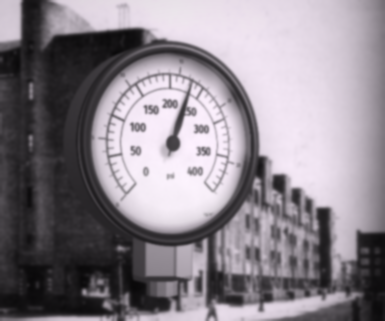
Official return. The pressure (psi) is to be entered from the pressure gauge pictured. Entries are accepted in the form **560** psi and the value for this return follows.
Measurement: **230** psi
